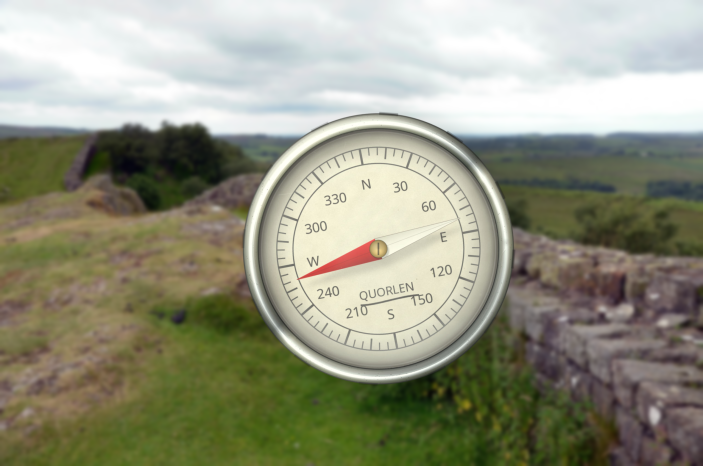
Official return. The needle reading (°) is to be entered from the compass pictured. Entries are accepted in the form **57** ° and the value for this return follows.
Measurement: **260** °
